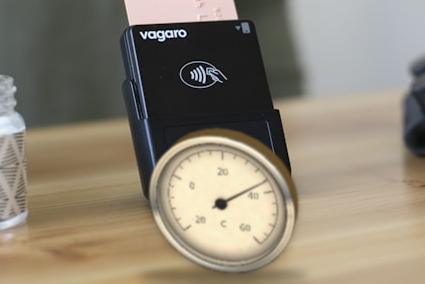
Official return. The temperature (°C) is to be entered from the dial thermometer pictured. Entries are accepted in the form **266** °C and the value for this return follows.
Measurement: **36** °C
